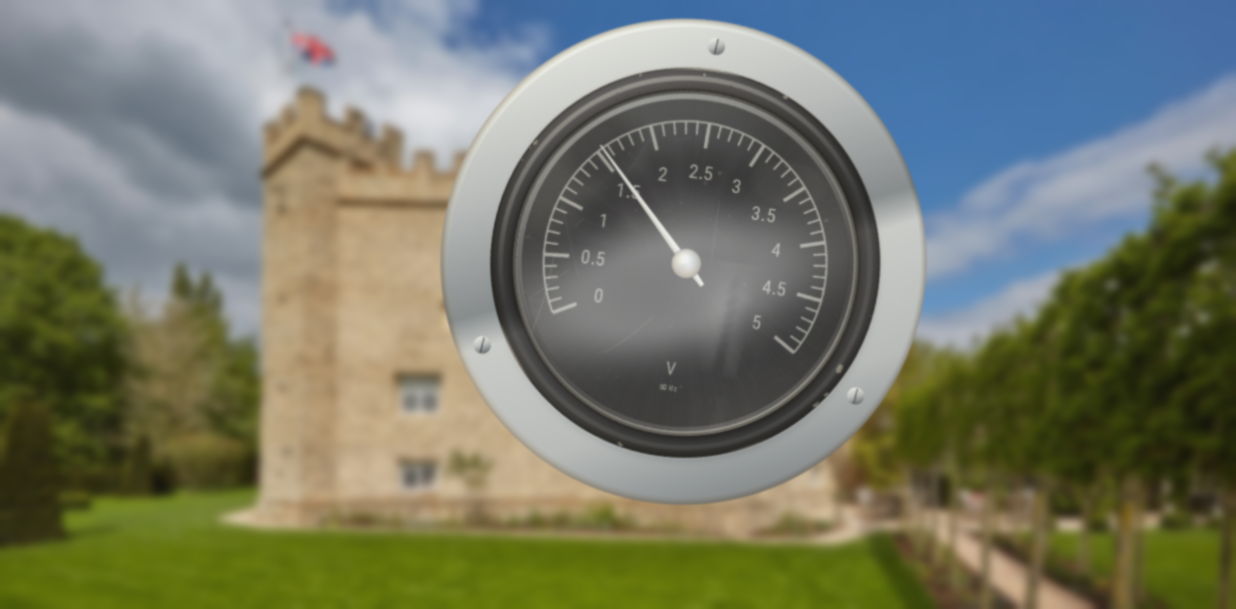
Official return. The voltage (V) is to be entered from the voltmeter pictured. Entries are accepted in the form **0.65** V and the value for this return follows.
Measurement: **1.55** V
